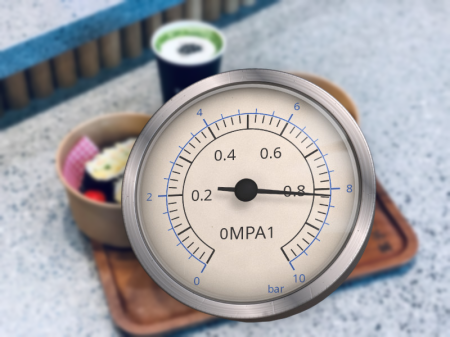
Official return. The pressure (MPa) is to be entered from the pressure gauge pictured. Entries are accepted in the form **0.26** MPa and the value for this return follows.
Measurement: **0.82** MPa
